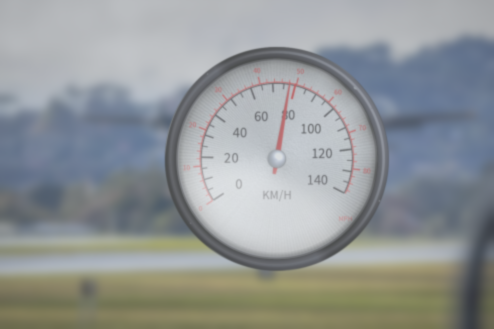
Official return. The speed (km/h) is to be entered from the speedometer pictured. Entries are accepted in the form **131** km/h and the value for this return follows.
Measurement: **77.5** km/h
